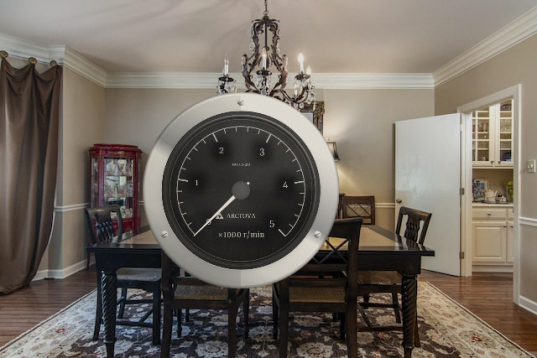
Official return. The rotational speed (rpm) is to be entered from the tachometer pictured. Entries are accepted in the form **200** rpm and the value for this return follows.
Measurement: **0** rpm
